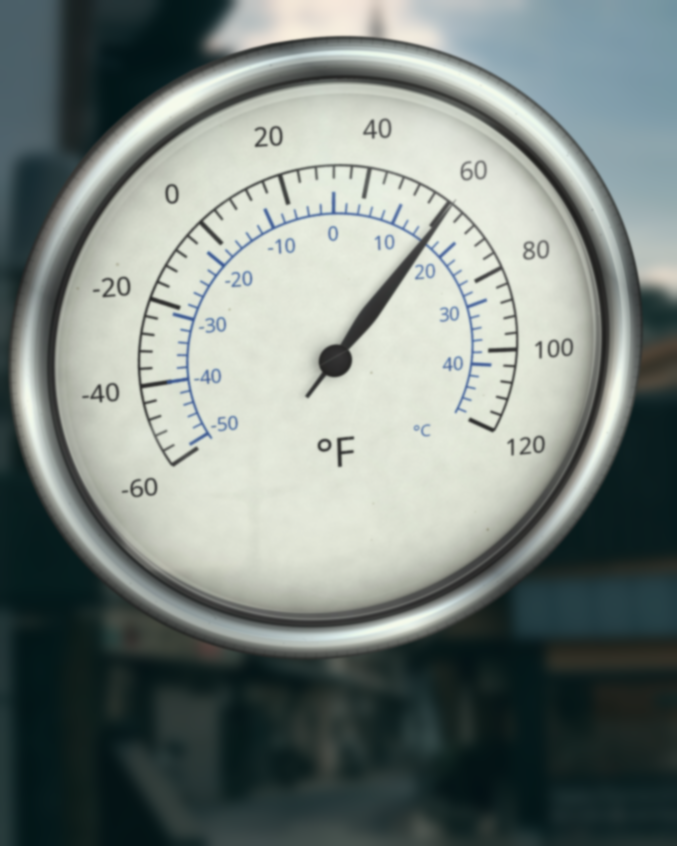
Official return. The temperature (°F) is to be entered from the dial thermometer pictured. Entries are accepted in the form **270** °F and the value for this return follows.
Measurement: **60** °F
